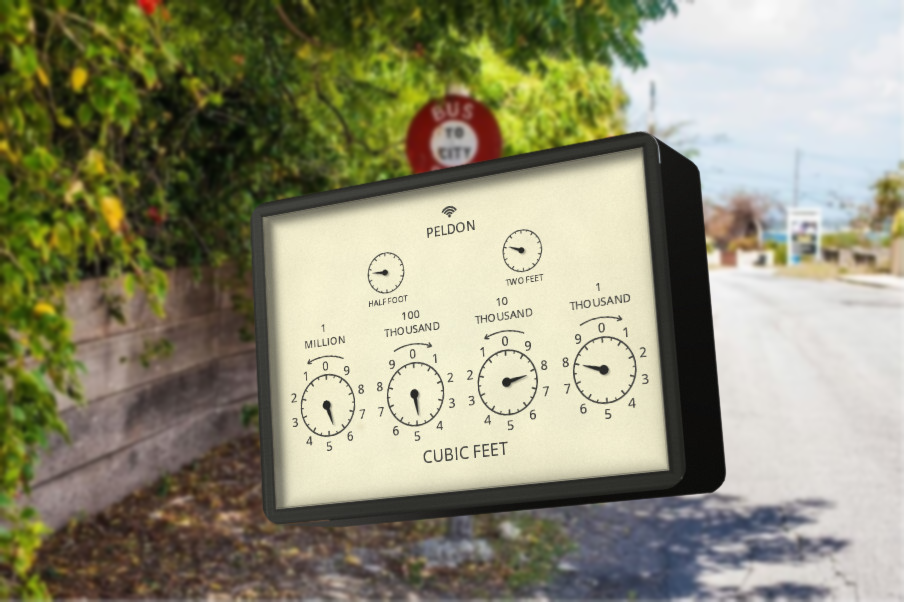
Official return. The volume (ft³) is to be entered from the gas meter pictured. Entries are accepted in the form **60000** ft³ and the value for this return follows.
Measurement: **547800** ft³
